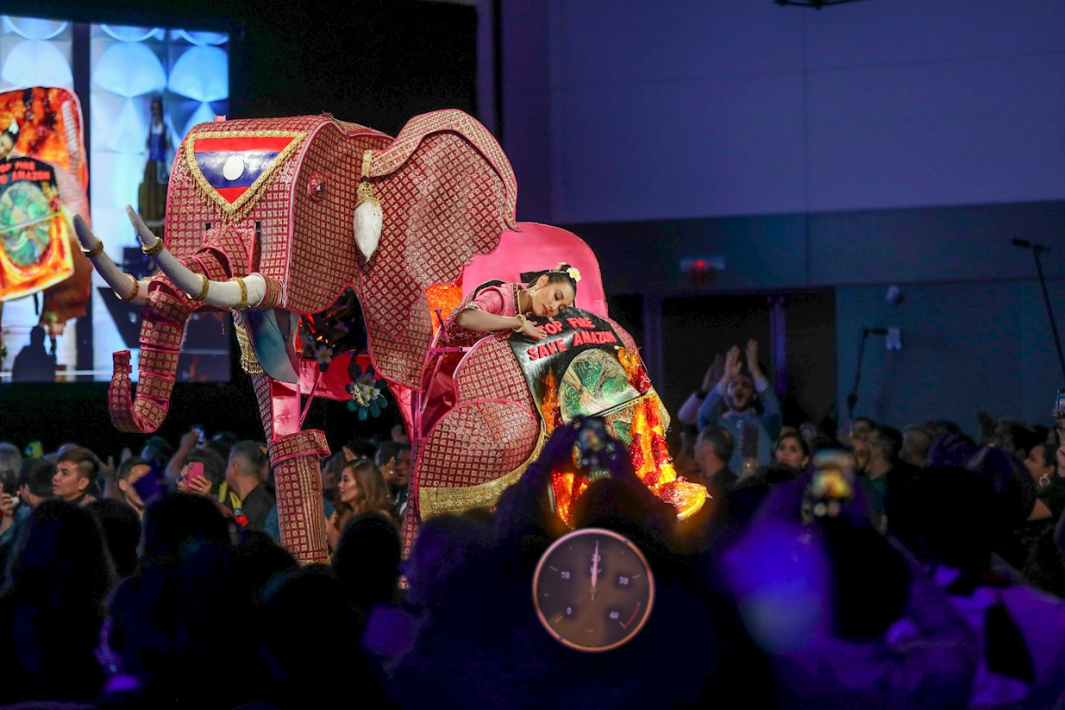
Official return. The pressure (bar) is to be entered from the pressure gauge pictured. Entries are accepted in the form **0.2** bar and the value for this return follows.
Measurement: **20** bar
